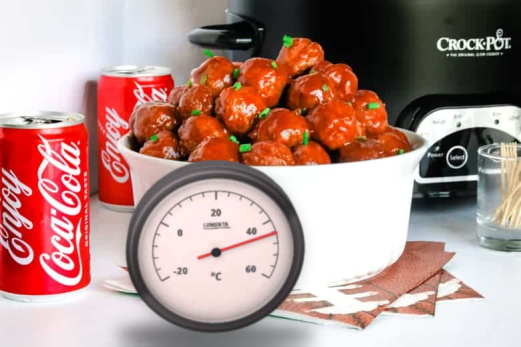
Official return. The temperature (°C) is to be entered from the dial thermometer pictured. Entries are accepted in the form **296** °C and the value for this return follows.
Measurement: **44** °C
